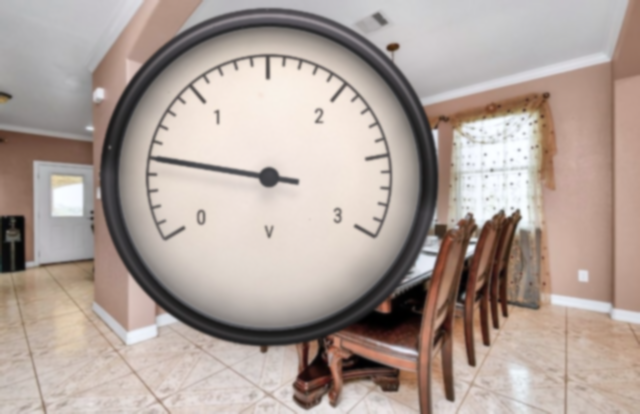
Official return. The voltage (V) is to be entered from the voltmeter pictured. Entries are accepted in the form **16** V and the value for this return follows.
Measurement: **0.5** V
